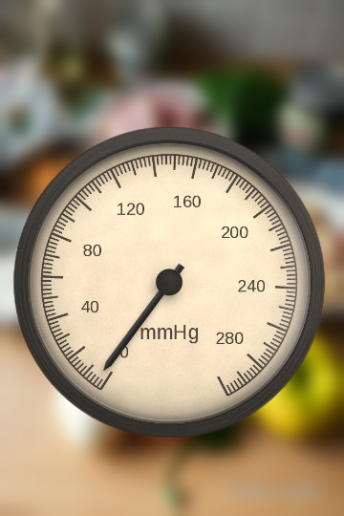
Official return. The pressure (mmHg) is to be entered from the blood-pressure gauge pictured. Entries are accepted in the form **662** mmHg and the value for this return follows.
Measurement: **4** mmHg
